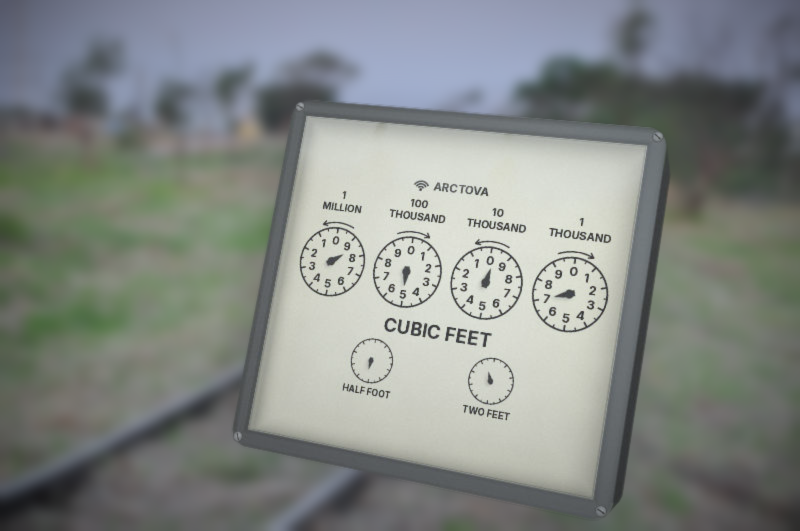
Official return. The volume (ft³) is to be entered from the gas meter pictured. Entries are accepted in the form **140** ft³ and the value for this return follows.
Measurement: **849700** ft³
